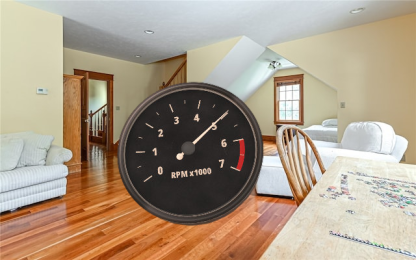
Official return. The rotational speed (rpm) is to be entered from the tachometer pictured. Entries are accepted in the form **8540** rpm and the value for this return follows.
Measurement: **5000** rpm
